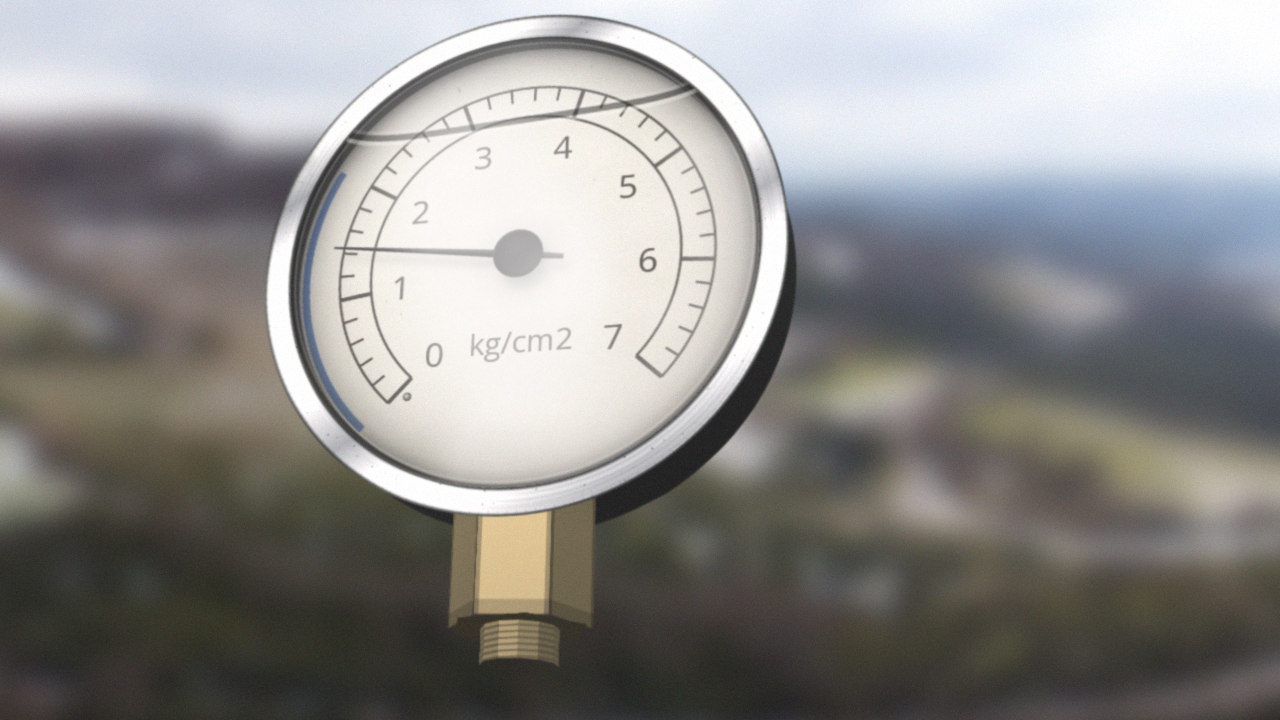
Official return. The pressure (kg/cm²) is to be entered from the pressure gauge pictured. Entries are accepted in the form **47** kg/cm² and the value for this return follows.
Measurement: **1.4** kg/cm²
